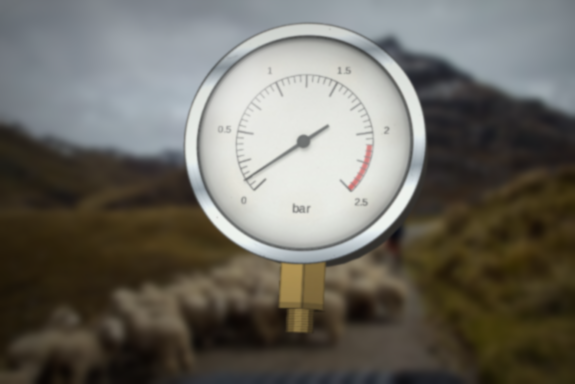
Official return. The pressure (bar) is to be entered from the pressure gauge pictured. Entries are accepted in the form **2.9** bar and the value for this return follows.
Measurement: **0.1** bar
